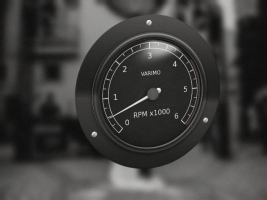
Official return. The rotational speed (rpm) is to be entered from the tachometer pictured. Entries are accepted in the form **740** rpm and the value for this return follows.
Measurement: **500** rpm
